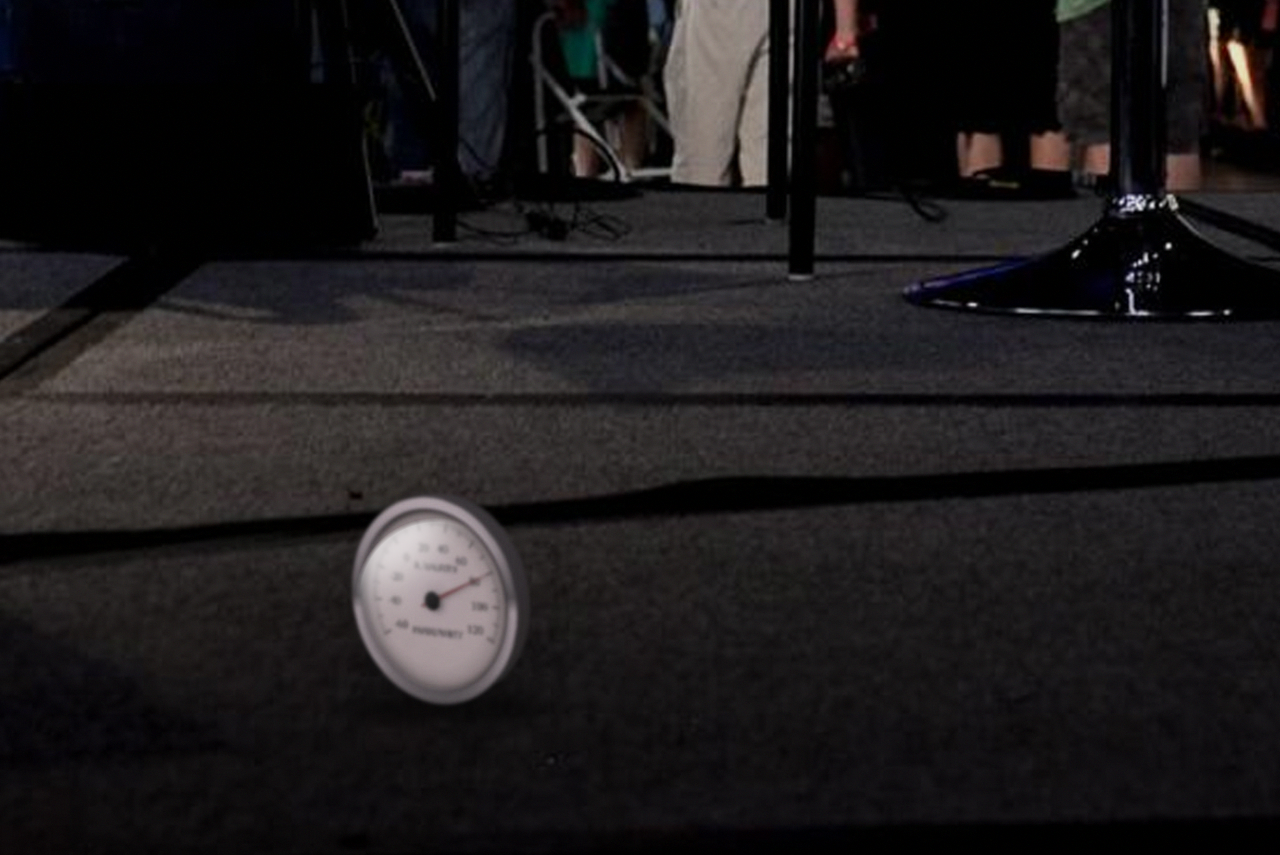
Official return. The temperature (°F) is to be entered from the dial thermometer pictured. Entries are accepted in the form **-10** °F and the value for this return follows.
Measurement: **80** °F
